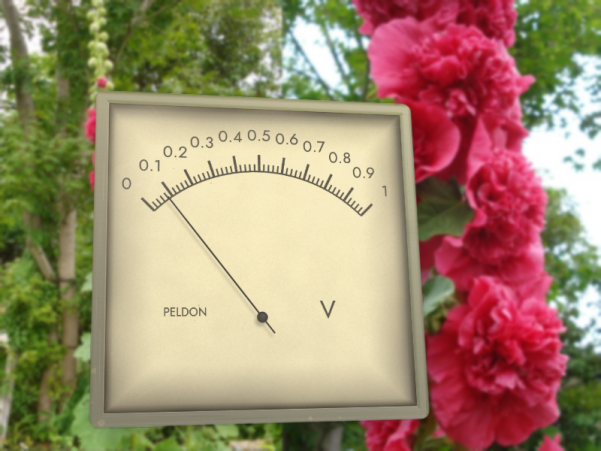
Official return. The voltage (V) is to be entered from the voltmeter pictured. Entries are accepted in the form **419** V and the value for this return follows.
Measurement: **0.08** V
